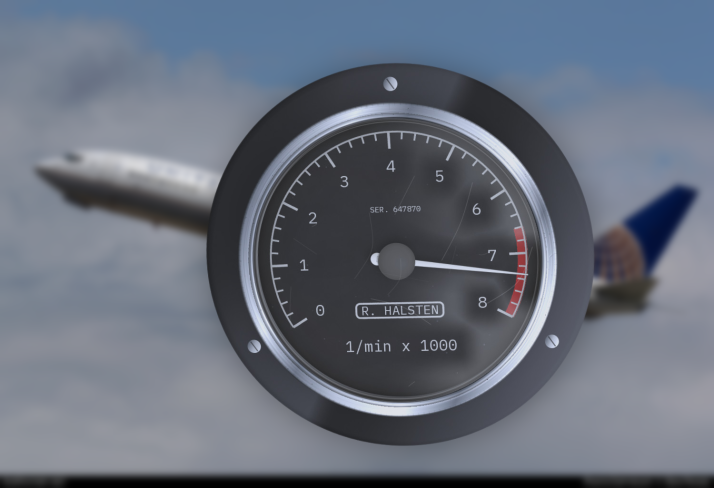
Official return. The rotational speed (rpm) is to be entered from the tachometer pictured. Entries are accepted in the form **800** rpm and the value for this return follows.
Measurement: **7300** rpm
